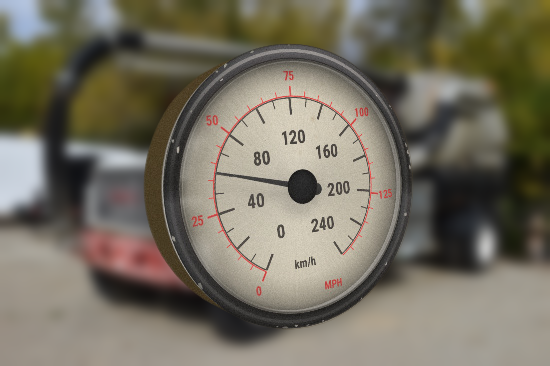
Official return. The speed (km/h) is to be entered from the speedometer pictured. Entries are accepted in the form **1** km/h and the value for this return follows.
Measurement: **60** km/h
